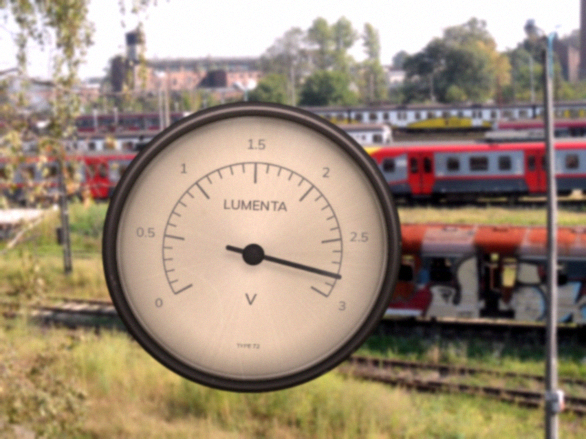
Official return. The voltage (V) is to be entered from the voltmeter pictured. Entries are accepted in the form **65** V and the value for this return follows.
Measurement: **2.8** V
